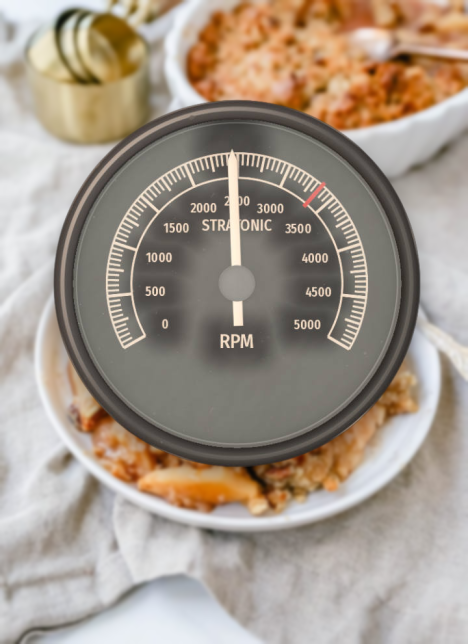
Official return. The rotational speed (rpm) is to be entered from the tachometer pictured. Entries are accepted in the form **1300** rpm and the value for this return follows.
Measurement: **2450** rpm
